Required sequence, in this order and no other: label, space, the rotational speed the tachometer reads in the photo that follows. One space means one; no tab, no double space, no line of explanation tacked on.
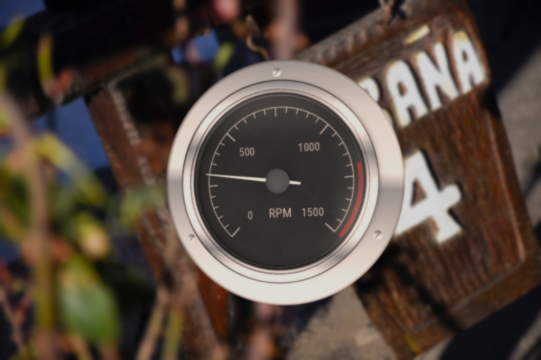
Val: 300 rpm
